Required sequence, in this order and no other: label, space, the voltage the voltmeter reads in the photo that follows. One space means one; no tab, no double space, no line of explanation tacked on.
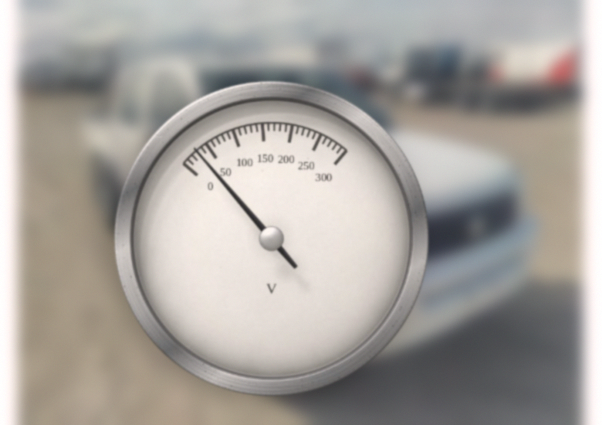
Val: 30 V
